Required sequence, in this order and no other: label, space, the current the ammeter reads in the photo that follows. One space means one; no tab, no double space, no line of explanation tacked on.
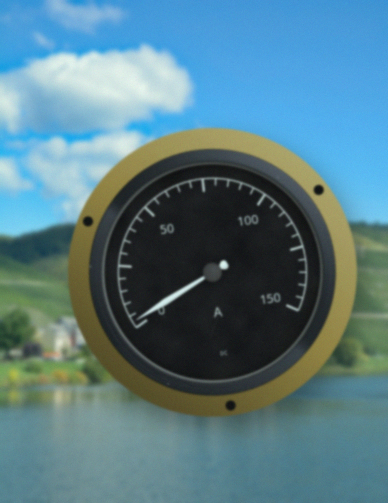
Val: 2.5 A
